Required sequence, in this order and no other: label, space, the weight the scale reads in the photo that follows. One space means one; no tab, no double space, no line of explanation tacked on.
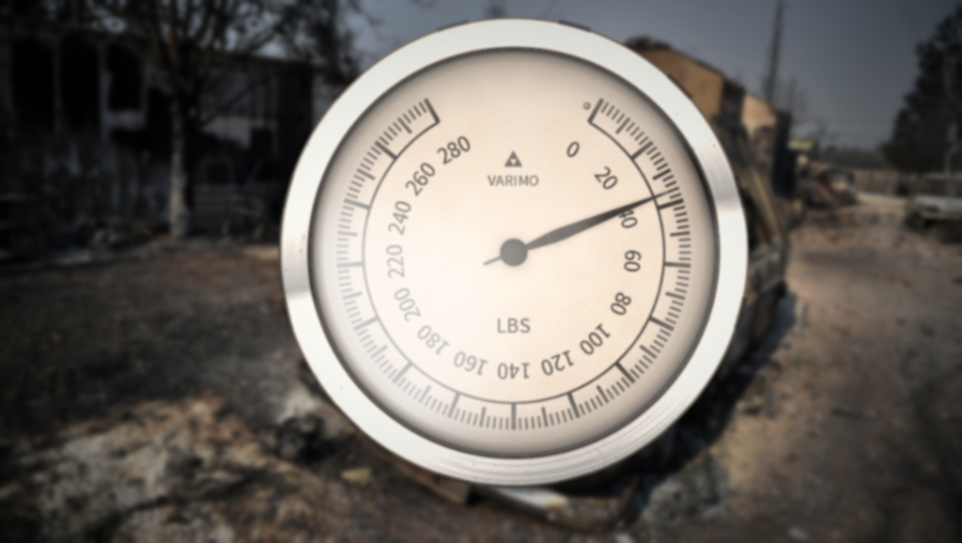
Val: 36 lb
